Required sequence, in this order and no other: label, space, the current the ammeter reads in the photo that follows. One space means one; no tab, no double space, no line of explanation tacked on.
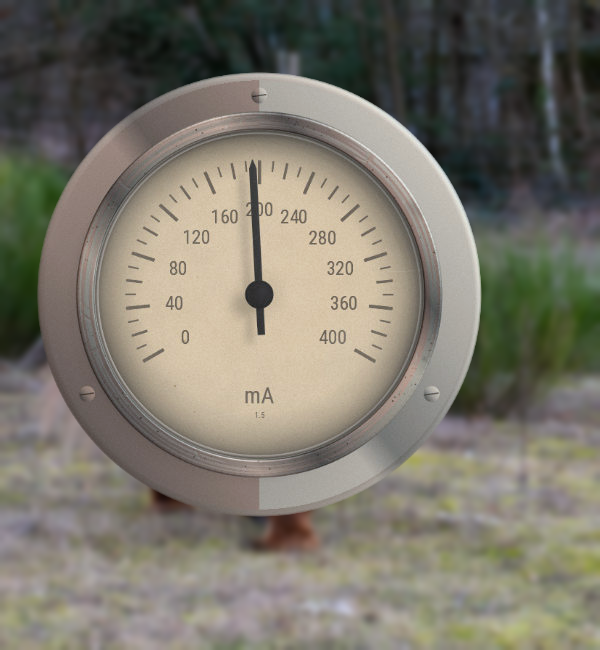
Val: 195 mA
